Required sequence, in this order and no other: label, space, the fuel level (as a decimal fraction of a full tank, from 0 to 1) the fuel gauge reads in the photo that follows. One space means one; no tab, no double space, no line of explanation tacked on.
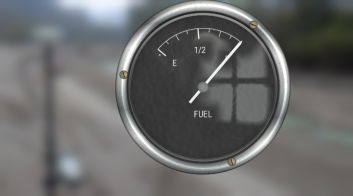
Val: 1
